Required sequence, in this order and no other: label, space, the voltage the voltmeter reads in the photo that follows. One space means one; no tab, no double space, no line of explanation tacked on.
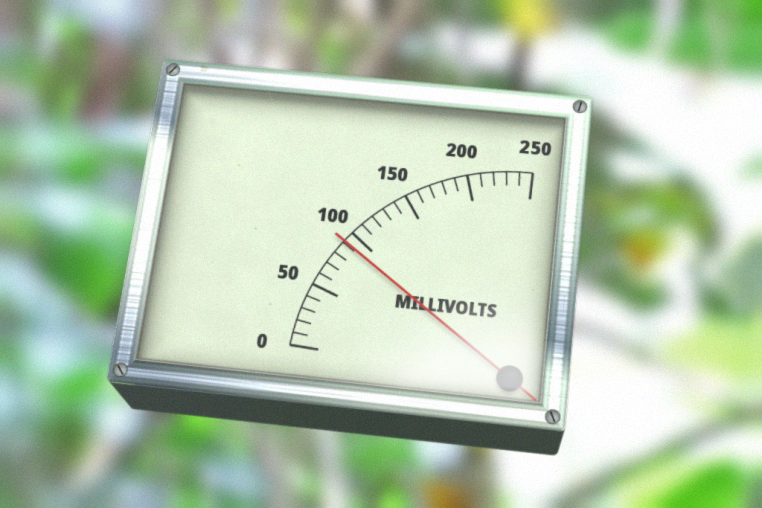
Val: 90 mV
